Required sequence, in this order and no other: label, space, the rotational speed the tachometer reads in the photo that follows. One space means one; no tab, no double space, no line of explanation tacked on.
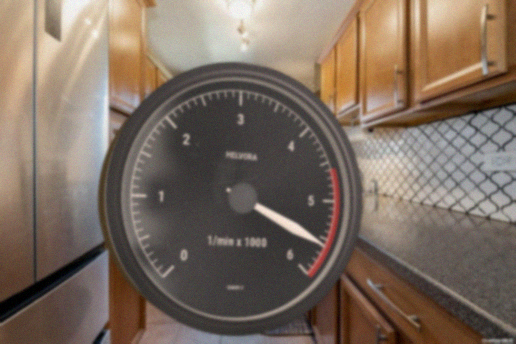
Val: 5600 rpm
